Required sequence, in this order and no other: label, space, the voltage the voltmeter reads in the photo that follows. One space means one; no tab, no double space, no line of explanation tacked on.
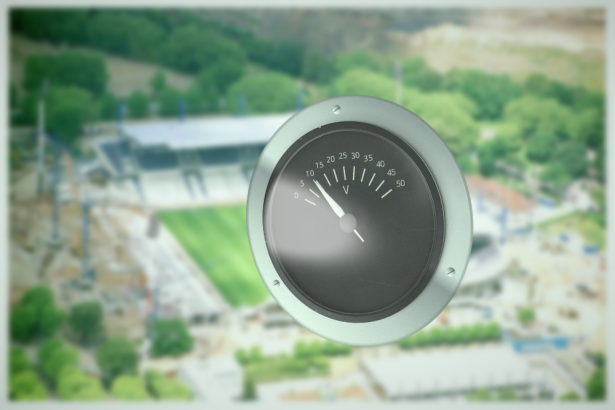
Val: 10 V
